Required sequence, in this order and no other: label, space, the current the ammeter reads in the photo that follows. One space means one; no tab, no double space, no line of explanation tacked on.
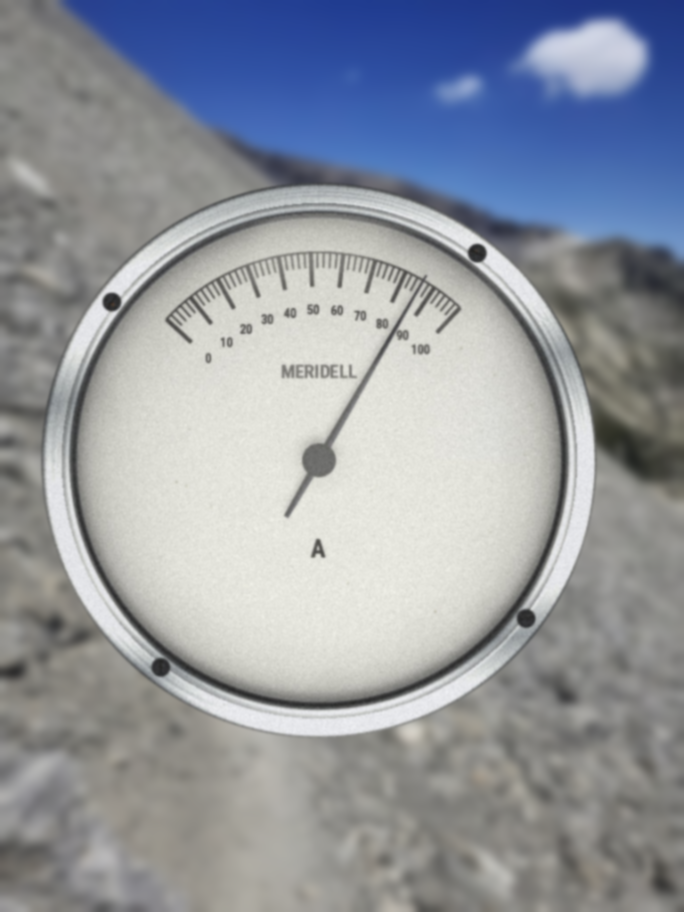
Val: 86 A
